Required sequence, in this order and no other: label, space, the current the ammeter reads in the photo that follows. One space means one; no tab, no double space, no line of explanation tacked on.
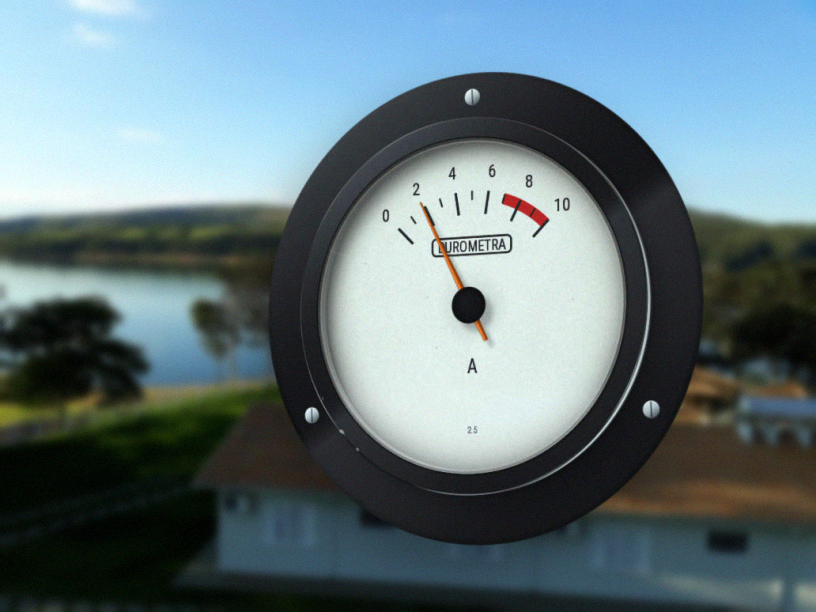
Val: 2 A
